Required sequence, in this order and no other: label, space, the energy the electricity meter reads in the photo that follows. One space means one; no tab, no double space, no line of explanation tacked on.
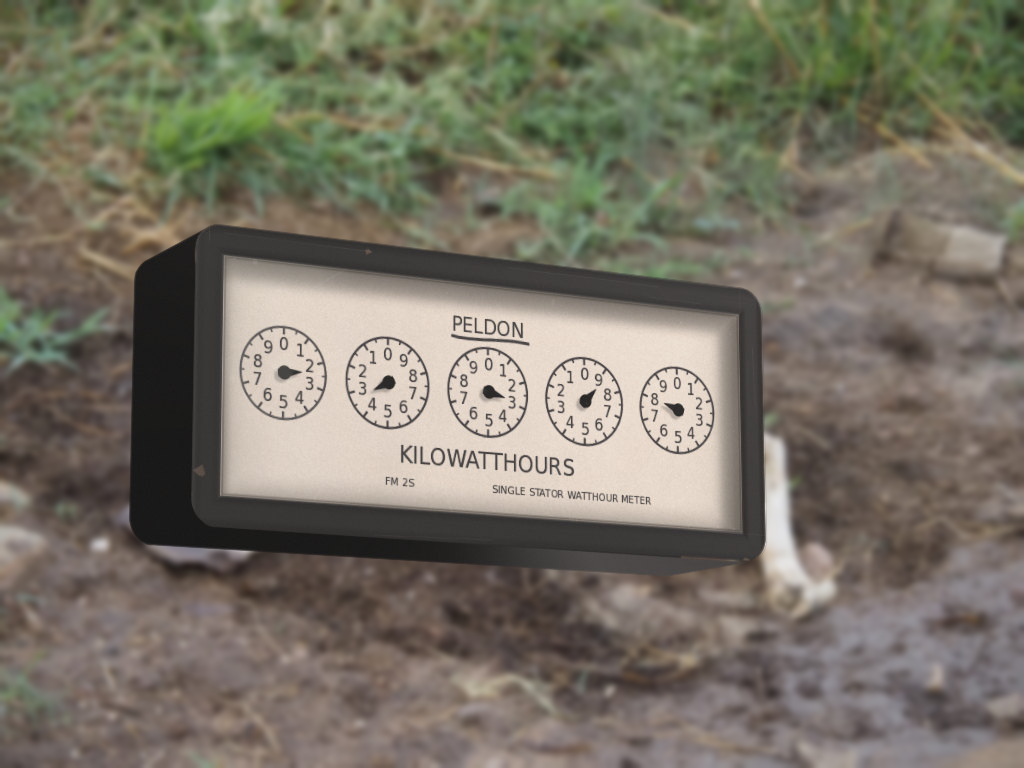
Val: 23288 kWh
